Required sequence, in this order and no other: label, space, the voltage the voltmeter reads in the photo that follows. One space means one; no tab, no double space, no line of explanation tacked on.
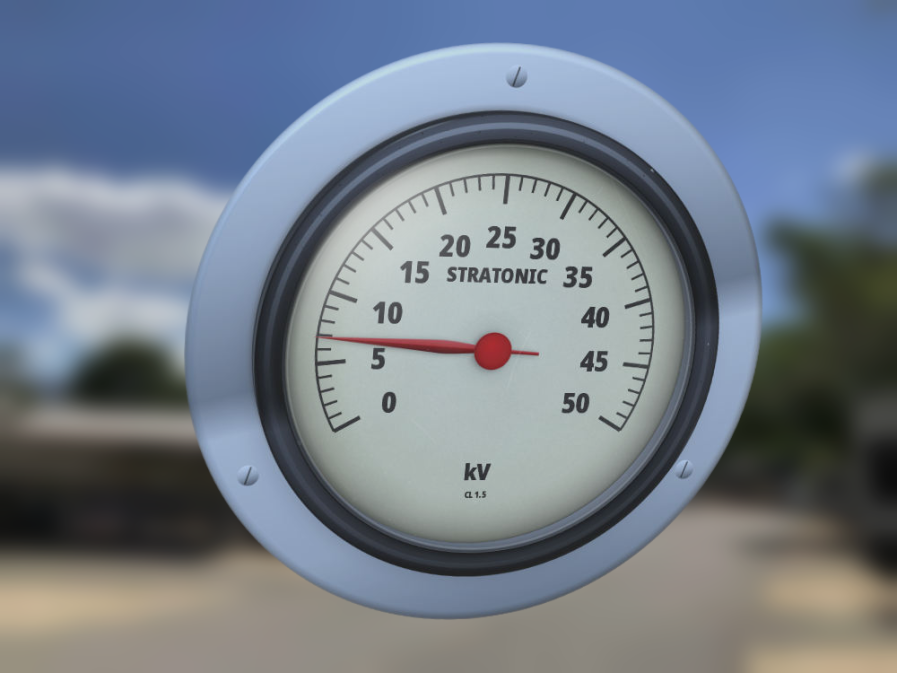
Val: 7 kV
